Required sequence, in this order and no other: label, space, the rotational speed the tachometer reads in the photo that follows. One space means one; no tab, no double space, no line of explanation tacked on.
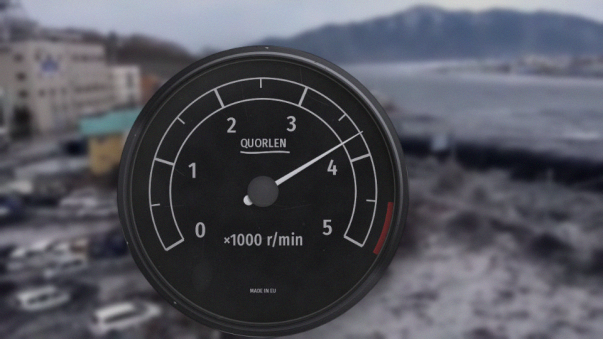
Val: 3750 rpm
